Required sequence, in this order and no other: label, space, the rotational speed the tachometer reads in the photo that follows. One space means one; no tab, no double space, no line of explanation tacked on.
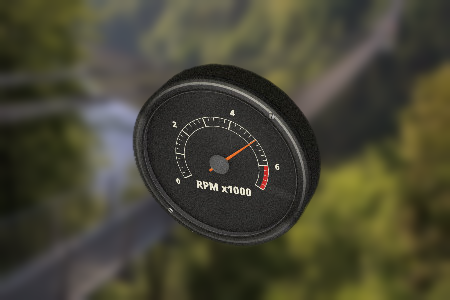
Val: 5000 rpm
